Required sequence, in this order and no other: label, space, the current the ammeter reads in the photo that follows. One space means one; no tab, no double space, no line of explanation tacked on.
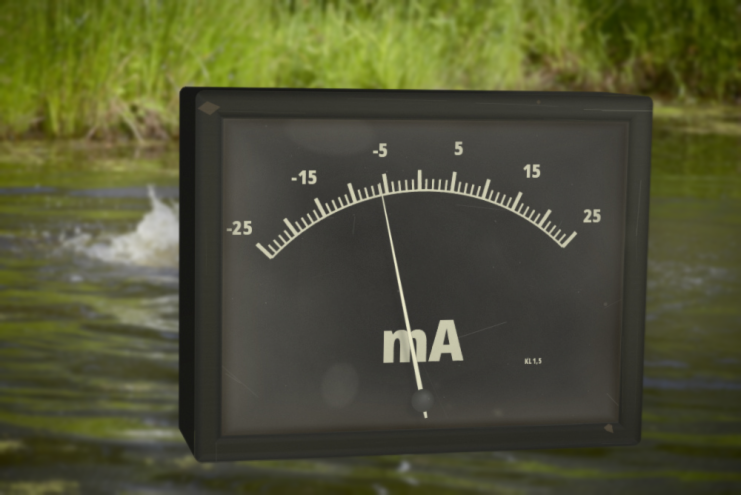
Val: -6 mA
